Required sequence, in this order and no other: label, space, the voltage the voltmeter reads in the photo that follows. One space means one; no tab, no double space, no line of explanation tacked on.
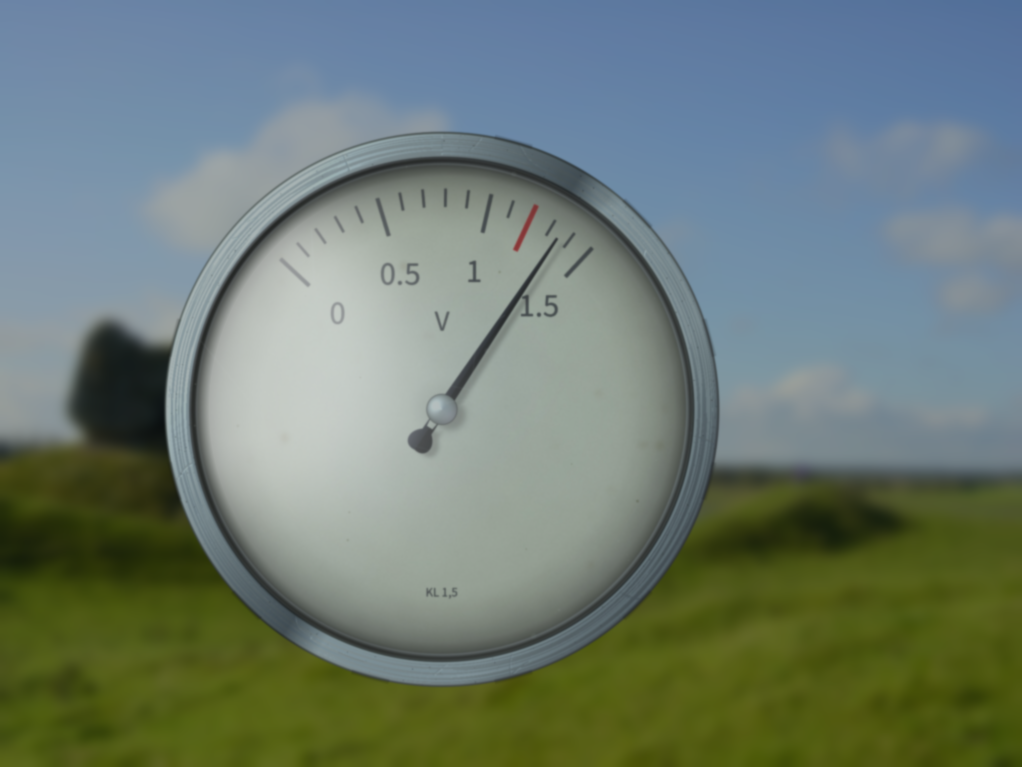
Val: 1.35 V
